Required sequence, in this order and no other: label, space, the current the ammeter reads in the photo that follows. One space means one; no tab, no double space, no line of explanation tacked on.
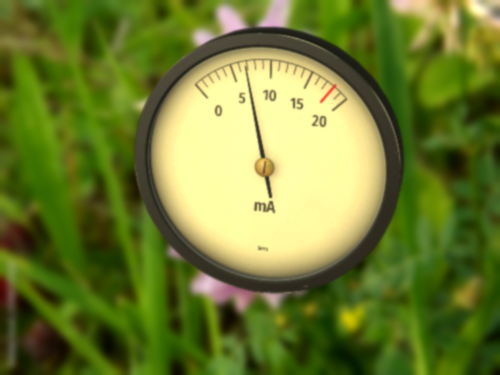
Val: 7 mA
